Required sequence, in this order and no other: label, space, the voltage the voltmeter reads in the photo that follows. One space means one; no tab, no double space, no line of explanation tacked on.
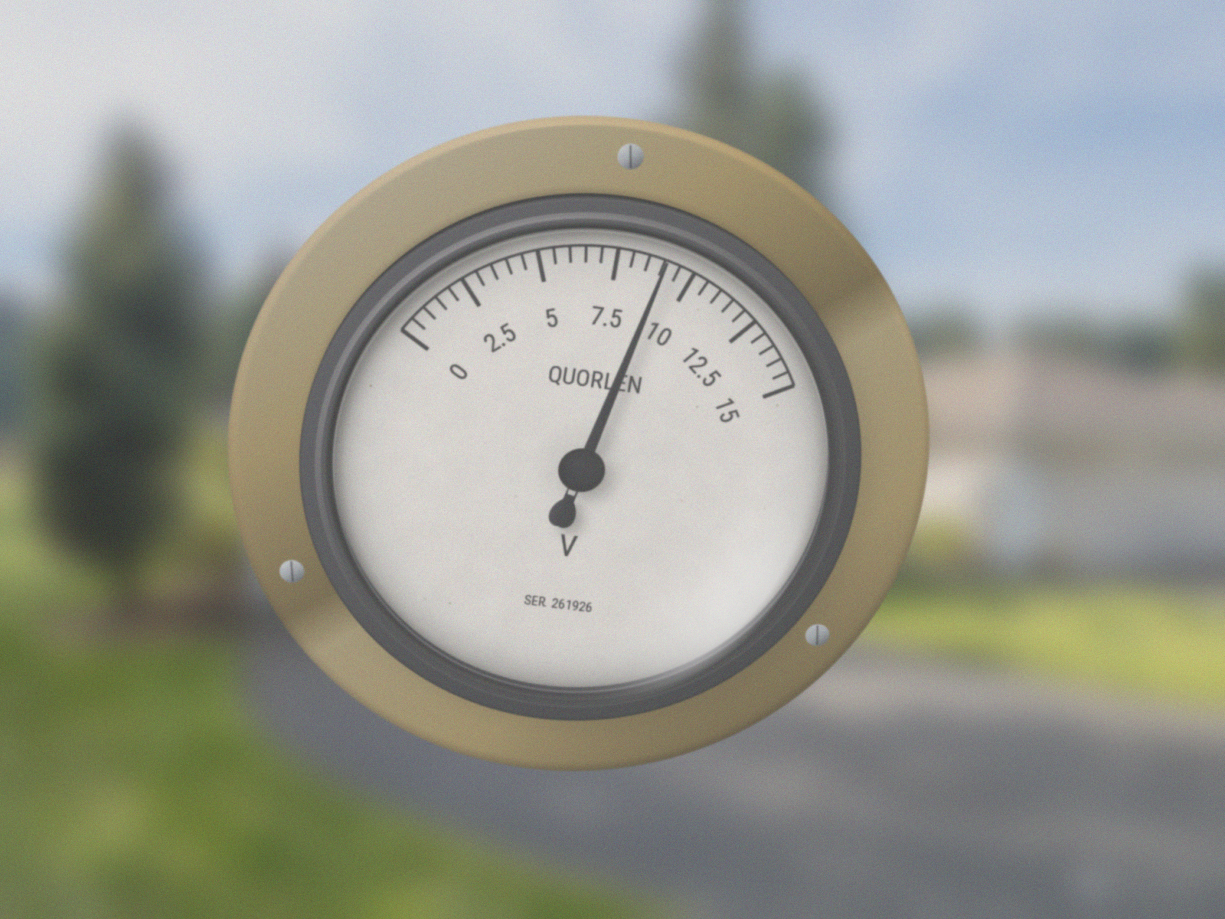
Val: 9 V
